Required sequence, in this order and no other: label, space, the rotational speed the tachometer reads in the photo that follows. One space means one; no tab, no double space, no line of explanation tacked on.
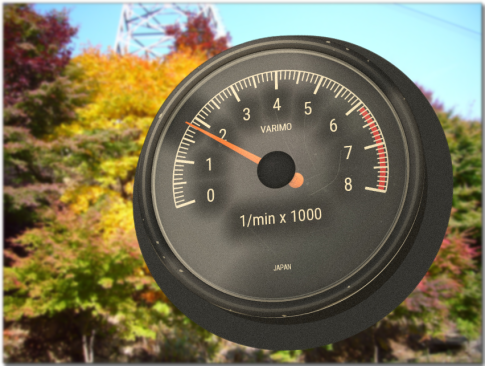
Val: 1800 rpm
